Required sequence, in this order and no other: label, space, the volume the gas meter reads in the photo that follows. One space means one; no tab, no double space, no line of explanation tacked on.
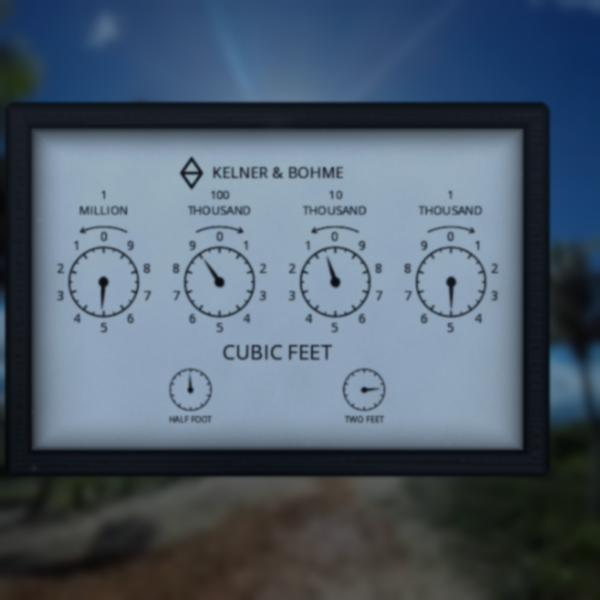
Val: 490500 ft³
